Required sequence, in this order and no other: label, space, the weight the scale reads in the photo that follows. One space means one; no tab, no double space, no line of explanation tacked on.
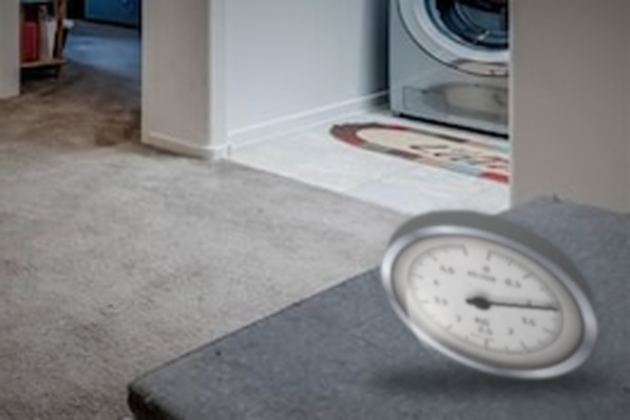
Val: 1 kg
